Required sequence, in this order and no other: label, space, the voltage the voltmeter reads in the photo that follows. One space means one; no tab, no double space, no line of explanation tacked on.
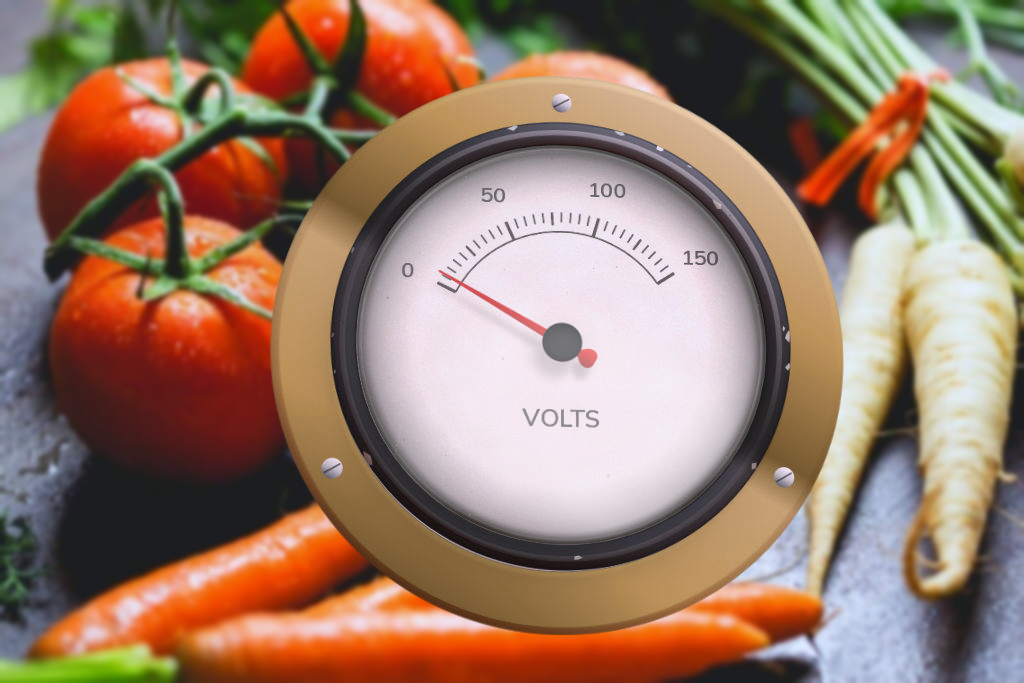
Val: 5 V
